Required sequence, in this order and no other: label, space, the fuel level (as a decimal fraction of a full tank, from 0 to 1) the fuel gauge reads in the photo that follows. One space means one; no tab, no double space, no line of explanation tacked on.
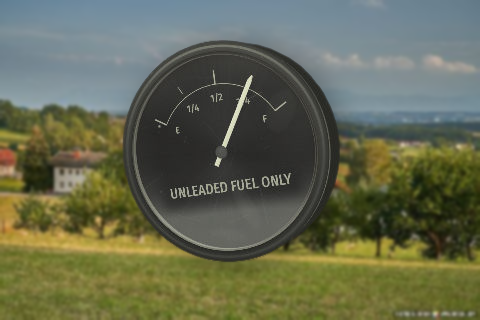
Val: 0.75
